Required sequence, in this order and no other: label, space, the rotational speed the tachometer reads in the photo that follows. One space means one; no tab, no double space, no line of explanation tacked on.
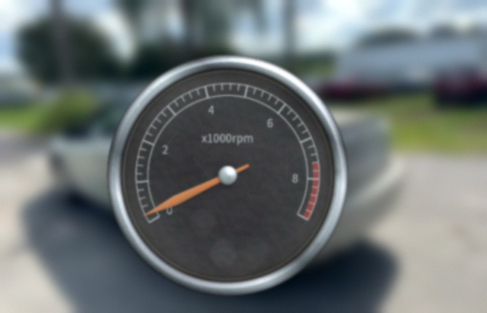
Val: 200 rpm
